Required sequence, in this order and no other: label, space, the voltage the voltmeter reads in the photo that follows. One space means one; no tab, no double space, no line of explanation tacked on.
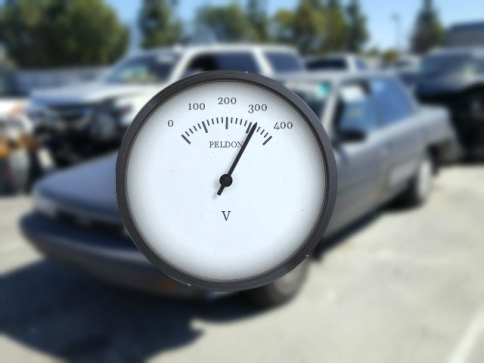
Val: 320 V
